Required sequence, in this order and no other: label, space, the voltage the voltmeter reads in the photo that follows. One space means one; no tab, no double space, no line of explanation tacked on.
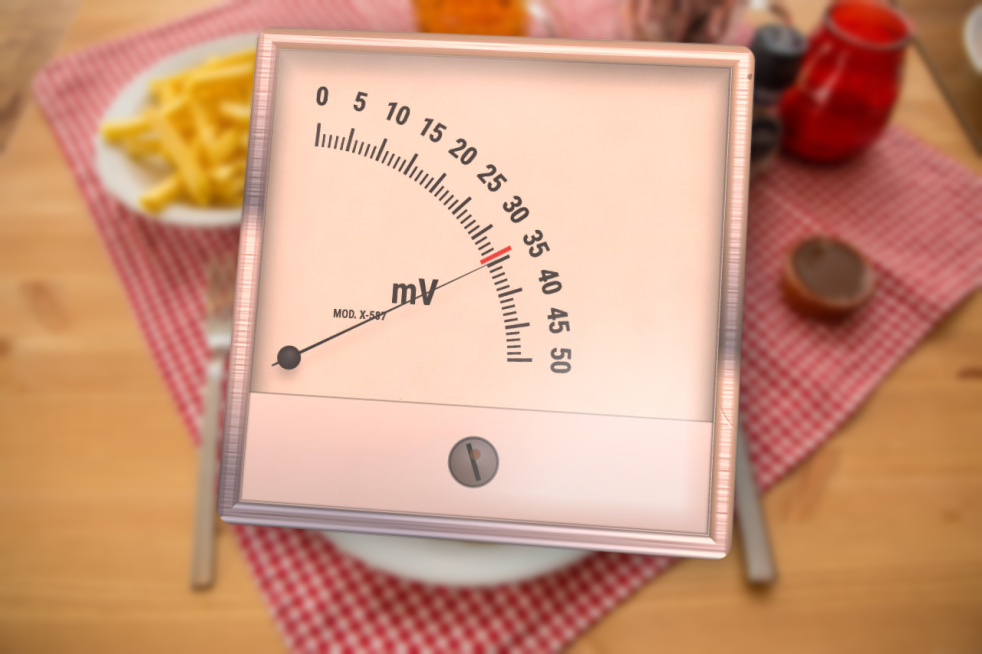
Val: 35 mV
